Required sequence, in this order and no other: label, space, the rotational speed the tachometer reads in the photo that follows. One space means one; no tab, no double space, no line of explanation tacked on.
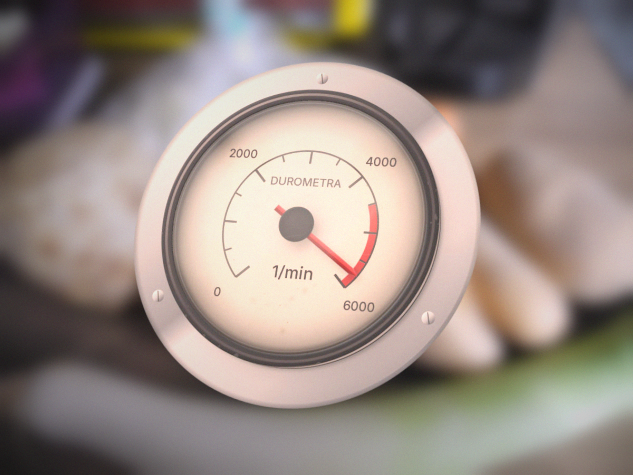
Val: 5750 rpm
